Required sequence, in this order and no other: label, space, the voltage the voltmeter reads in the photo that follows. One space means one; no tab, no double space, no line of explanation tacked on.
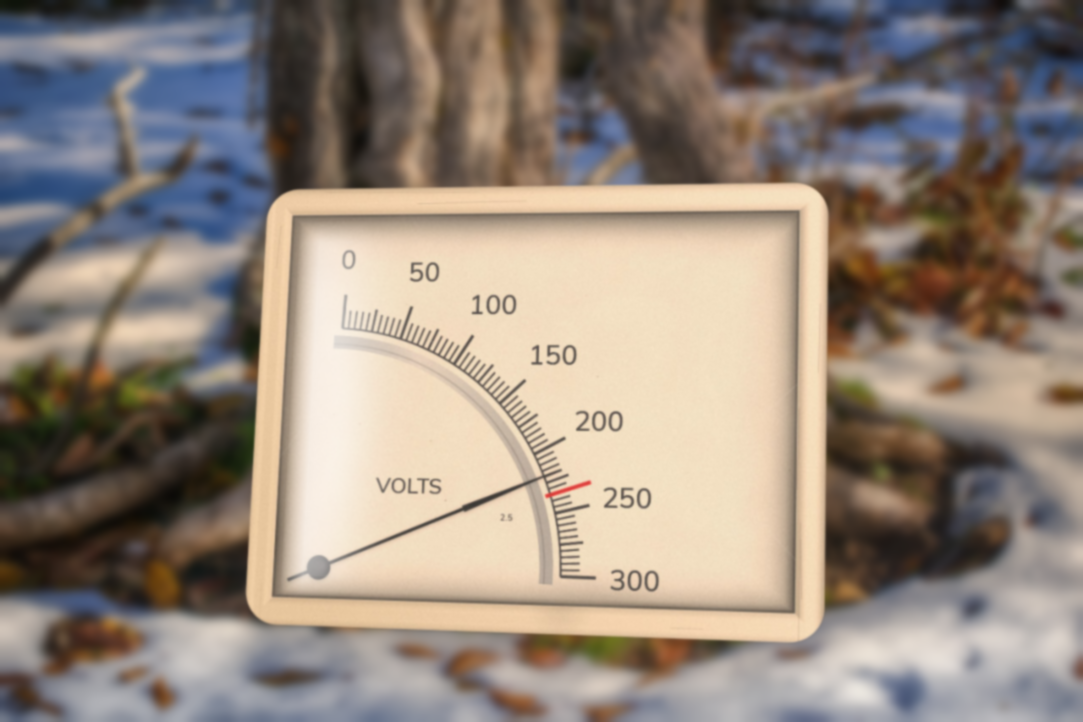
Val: 220 V
